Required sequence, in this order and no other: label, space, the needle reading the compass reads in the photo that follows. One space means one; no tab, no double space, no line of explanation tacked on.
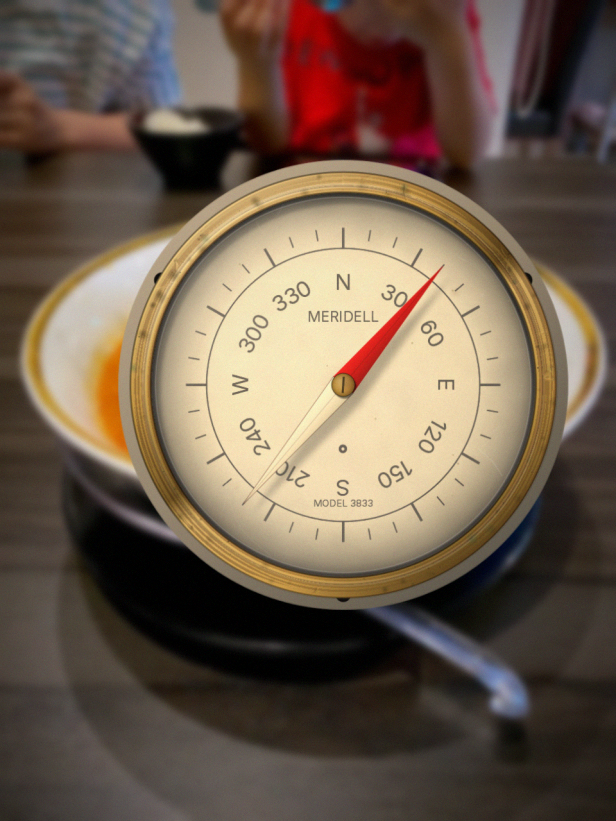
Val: 40 °
